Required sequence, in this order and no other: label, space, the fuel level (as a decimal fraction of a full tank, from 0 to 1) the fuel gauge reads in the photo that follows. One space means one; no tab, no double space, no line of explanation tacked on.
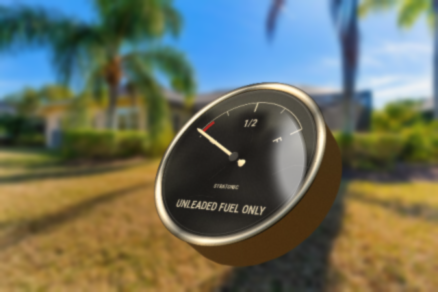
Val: 0
